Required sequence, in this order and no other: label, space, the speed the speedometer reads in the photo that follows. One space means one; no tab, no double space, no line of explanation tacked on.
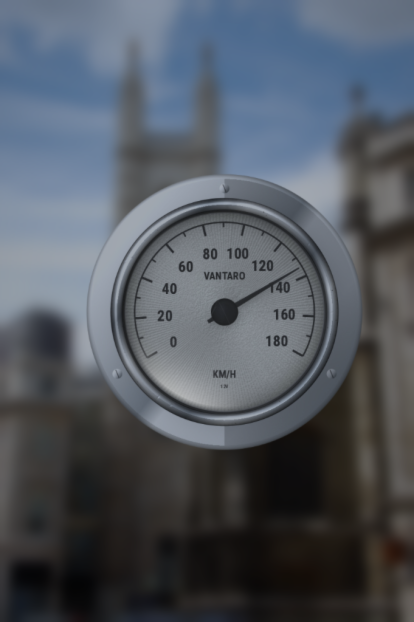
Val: 135 km/h
